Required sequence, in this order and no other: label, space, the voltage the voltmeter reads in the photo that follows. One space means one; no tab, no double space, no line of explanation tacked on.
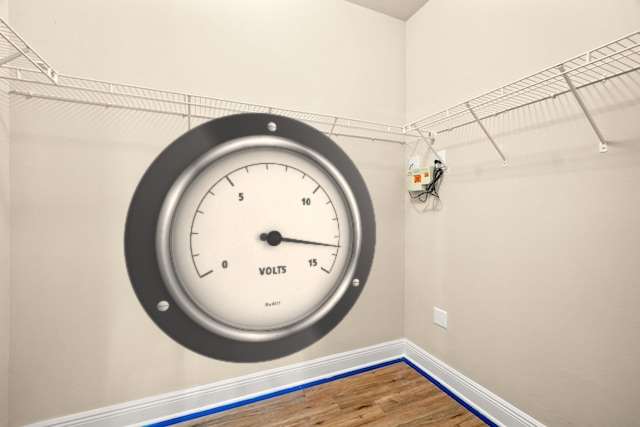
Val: 13.5 V
